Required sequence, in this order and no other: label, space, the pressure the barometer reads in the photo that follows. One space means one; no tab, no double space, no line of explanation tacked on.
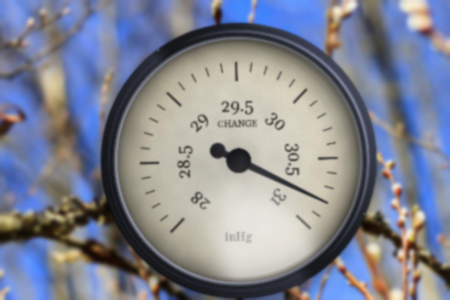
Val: 30.8 inHg
